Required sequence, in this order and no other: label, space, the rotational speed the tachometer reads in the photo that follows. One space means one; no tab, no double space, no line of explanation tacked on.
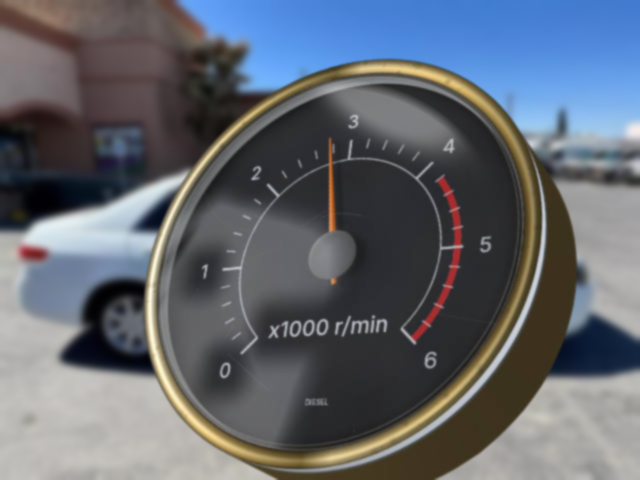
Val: 2800 rpm
